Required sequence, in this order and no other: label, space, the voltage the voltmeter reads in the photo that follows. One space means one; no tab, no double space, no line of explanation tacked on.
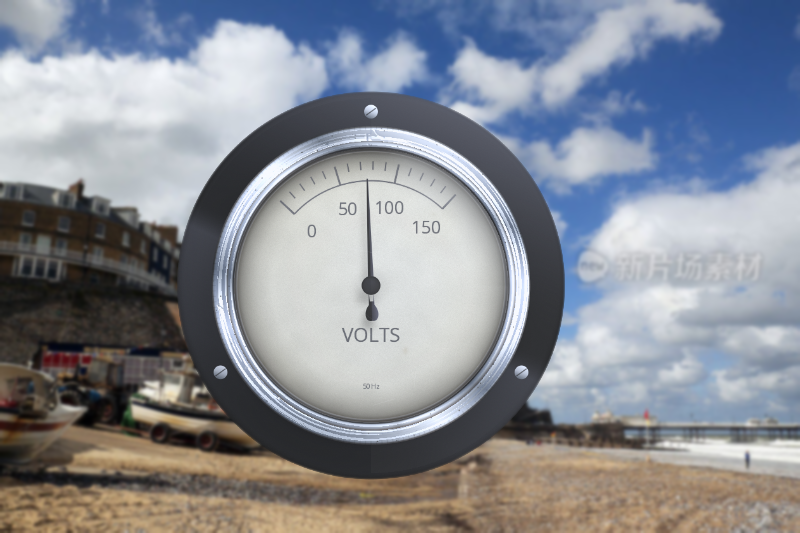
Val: 75 V
